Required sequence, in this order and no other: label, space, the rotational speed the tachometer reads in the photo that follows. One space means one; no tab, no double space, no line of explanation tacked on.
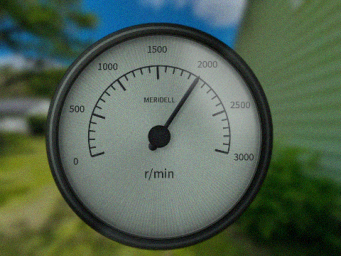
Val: 2000 rpm
